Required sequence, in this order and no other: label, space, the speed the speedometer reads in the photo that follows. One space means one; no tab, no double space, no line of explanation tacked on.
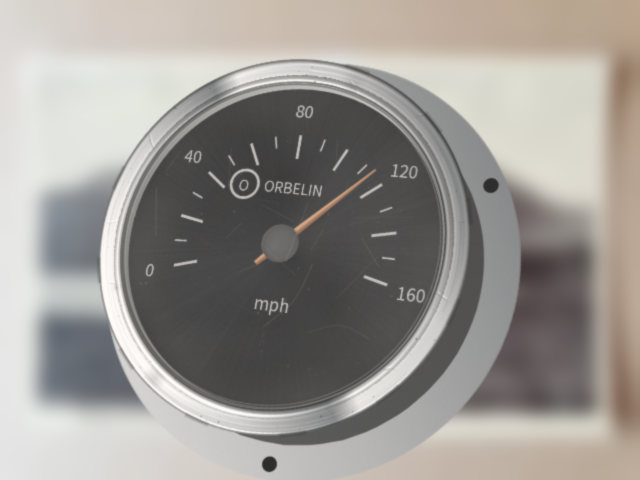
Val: 115 mph
